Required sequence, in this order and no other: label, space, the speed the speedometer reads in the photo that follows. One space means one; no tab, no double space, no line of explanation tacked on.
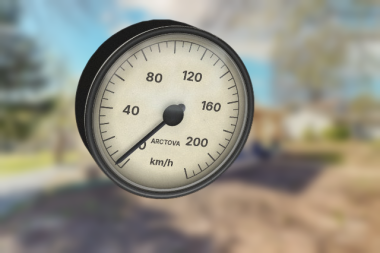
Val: 5 km/h
